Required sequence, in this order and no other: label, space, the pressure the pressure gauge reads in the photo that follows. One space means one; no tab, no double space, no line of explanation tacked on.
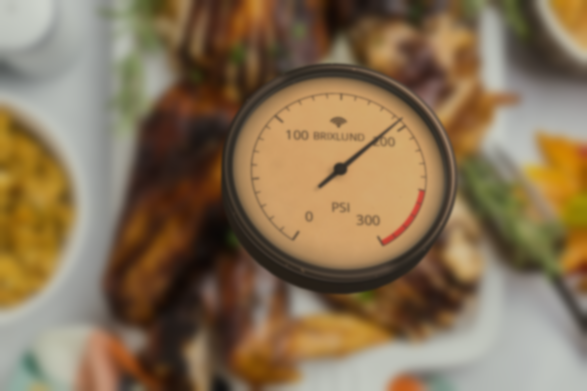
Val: 195 psi
